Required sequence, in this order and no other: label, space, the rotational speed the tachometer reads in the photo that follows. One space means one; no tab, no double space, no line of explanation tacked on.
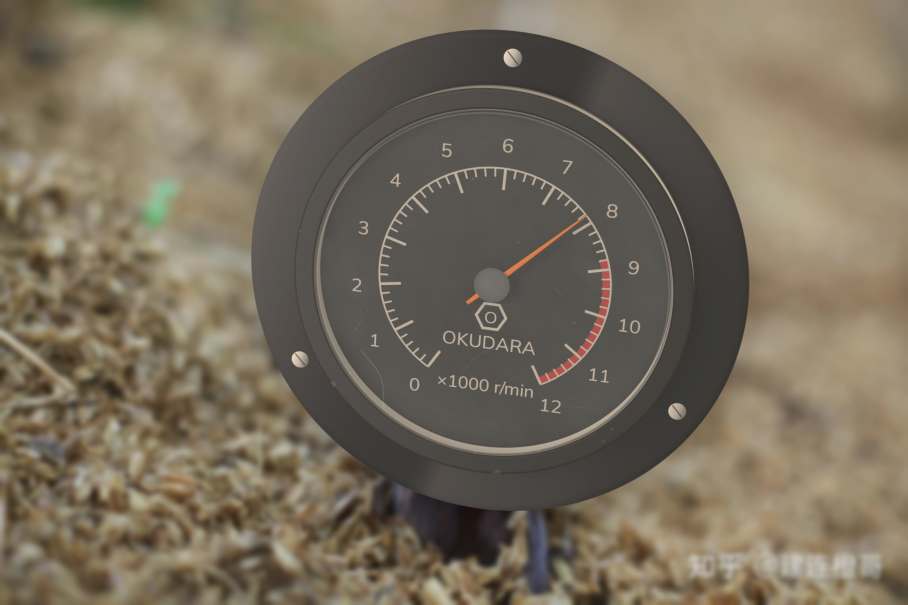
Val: 7800 rpm
